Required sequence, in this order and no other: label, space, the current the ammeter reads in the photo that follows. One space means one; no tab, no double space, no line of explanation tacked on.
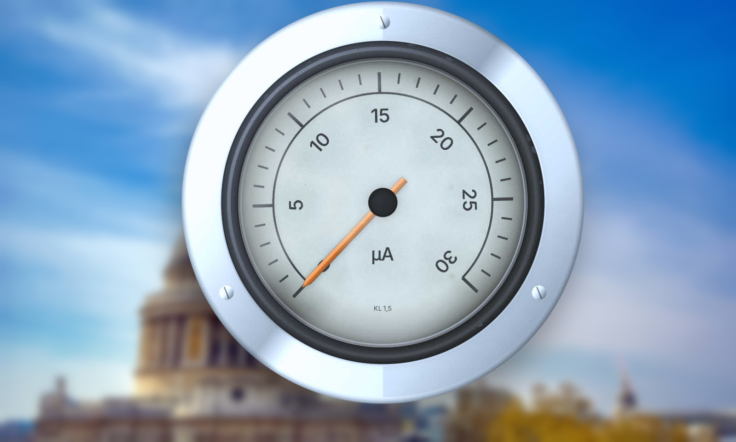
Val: 0 µA
